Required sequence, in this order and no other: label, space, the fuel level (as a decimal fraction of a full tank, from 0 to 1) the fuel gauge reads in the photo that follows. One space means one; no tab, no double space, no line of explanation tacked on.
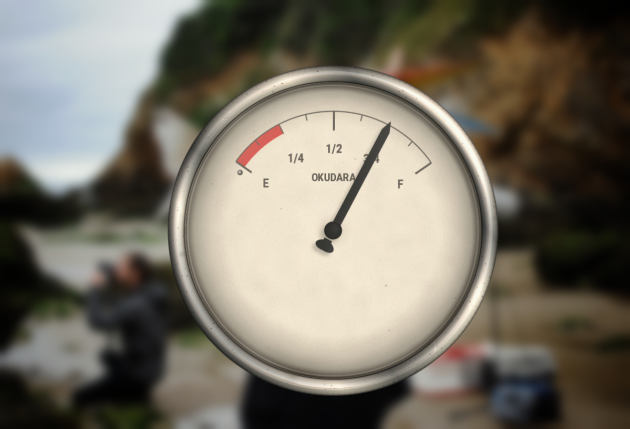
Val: 0.75
